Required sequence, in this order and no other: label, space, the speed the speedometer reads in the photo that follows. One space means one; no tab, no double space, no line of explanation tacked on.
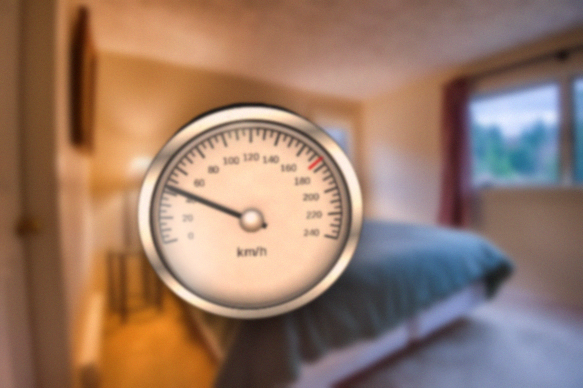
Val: 45 km/h
